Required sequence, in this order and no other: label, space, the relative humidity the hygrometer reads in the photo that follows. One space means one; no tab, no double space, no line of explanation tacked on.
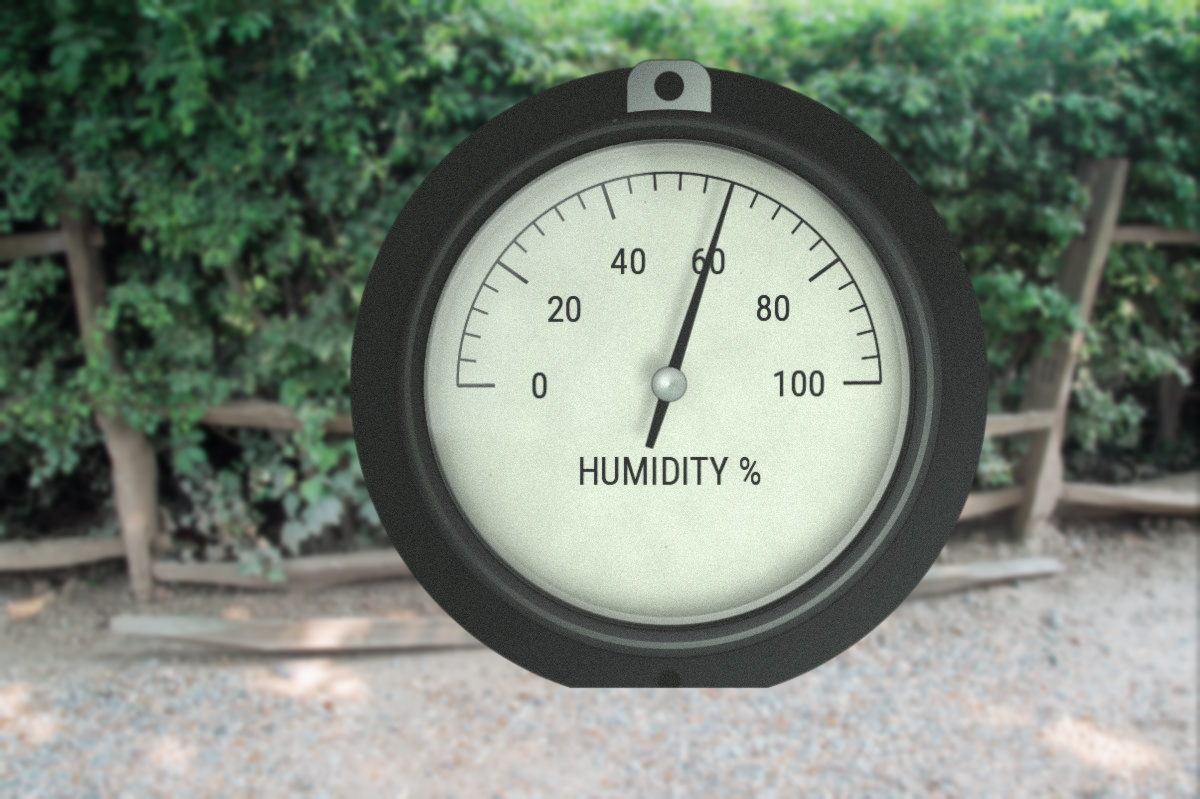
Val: 60 %
